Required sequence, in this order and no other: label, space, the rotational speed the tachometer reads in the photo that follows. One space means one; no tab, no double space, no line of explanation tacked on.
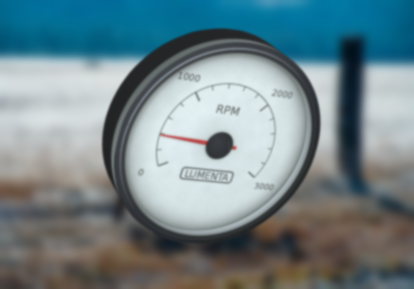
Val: 400 rpm
